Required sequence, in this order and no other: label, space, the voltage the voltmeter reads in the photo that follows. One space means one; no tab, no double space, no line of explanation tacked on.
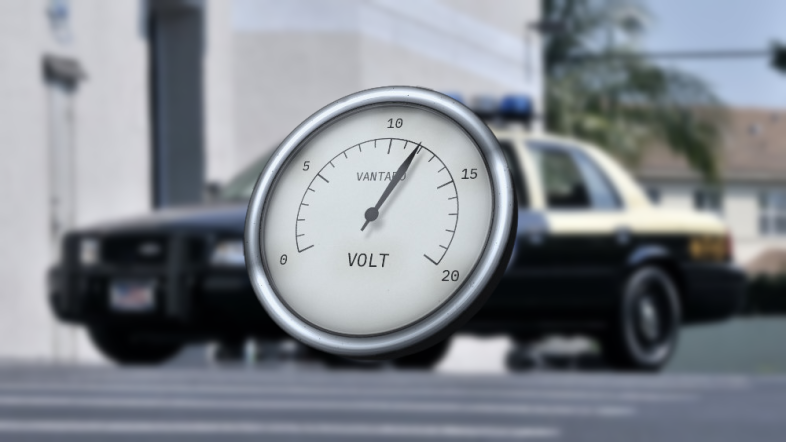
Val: 12 V
